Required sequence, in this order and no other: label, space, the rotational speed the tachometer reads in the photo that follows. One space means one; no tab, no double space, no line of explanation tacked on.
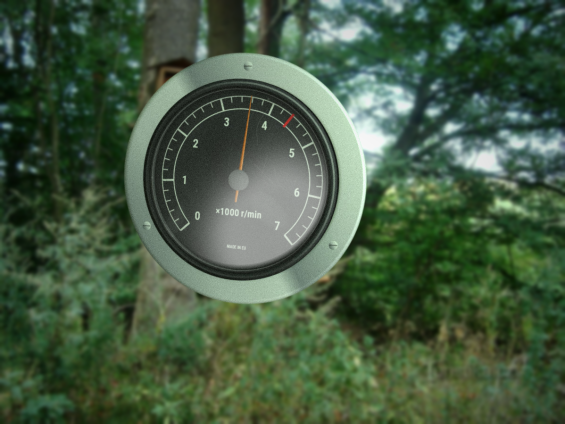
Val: 3600 rpm
